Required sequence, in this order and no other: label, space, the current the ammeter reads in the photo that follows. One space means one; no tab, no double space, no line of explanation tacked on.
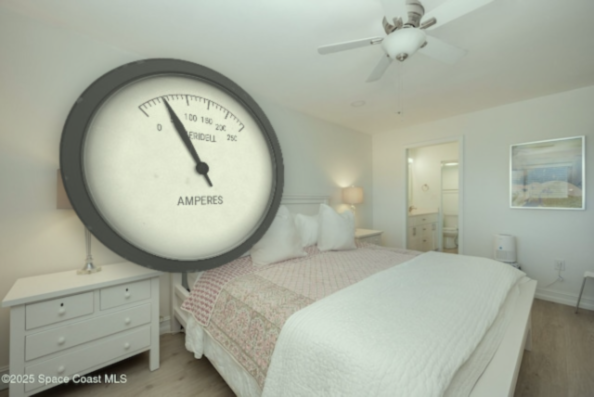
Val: 50 A
